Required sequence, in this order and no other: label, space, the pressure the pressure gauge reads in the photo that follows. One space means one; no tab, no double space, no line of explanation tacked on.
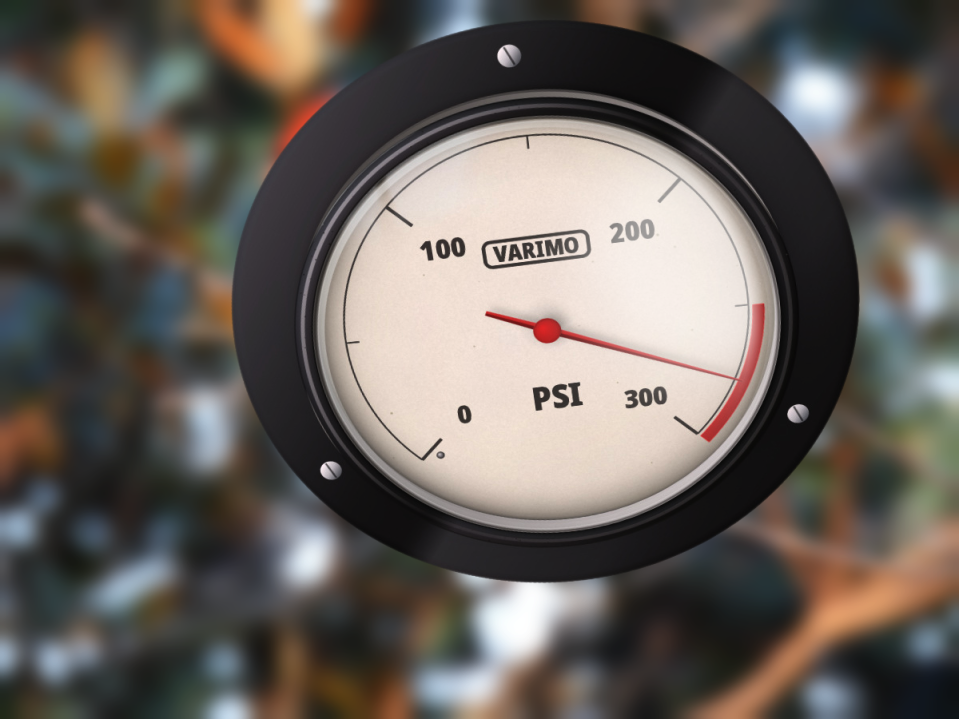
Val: 275 psi
